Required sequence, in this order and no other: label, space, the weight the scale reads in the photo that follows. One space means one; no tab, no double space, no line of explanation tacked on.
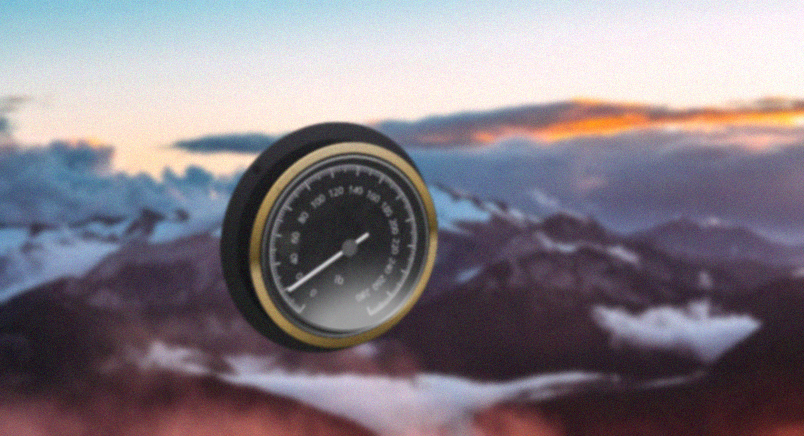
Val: 20 lb
